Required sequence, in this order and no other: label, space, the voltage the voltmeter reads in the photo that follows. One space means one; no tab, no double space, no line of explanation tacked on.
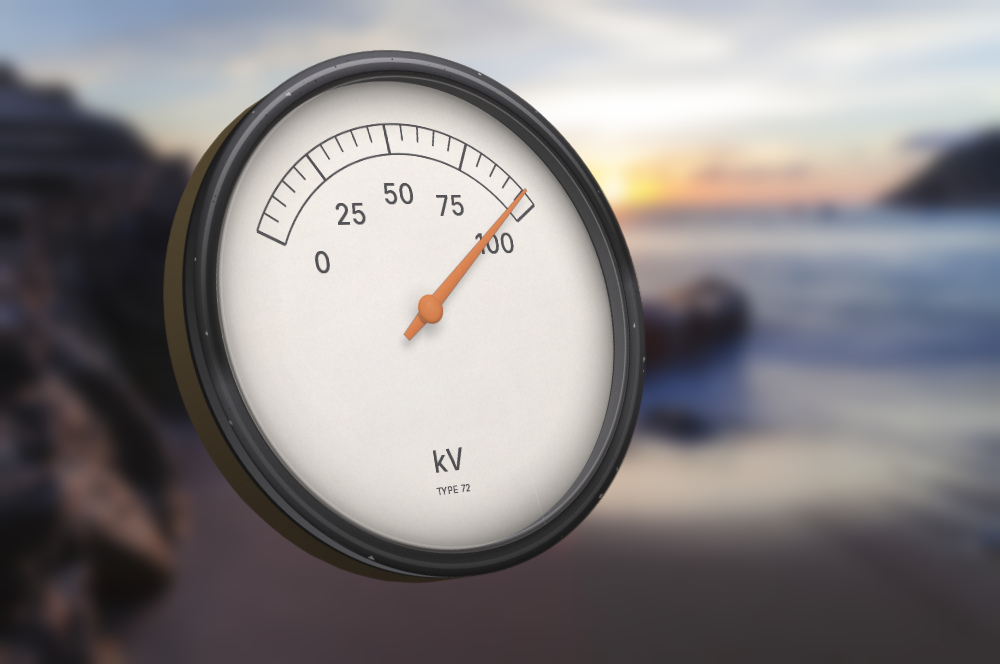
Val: 95 kV
